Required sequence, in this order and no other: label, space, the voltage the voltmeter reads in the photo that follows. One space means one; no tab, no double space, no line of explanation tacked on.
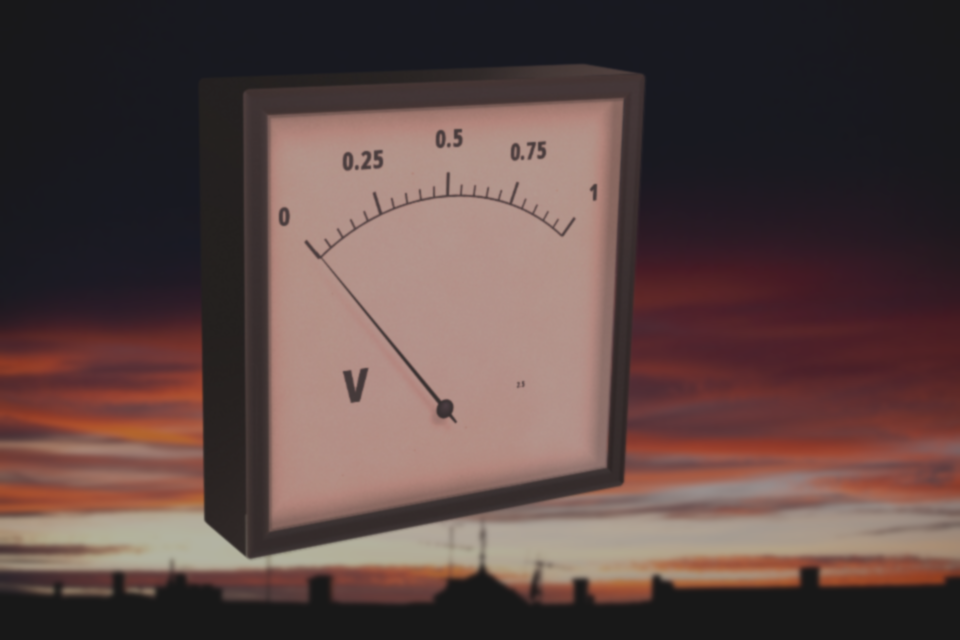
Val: 0 V
